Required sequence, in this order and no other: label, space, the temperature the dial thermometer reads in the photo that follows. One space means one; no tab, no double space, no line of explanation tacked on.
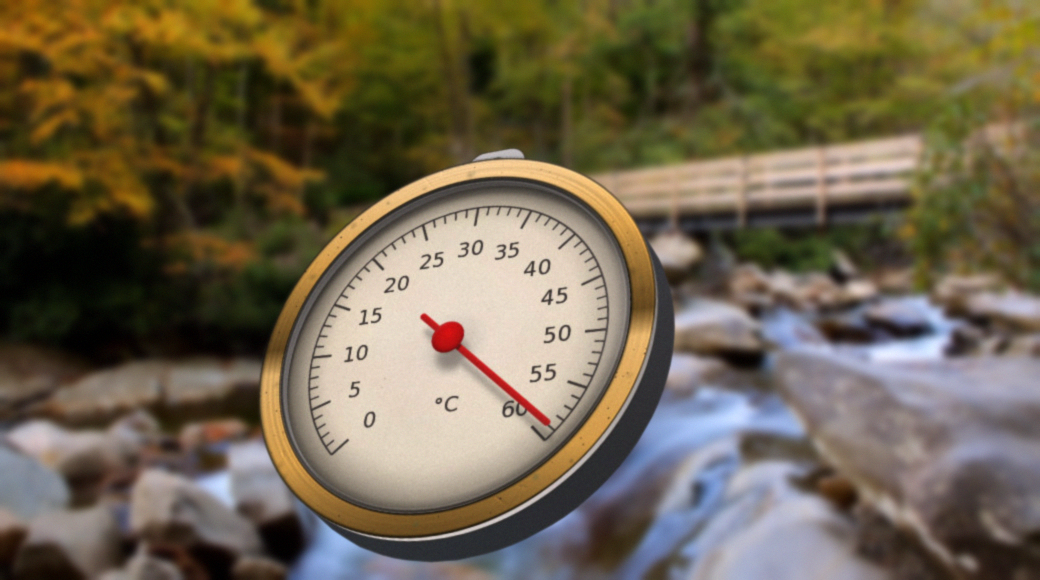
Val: 59 °C
